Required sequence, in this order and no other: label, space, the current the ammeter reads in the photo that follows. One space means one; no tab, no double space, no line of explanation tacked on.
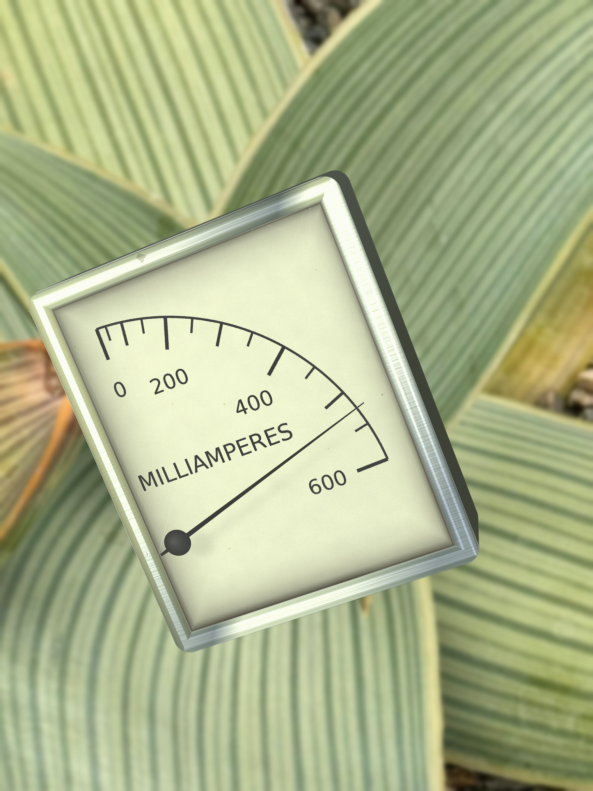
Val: 525 mA
